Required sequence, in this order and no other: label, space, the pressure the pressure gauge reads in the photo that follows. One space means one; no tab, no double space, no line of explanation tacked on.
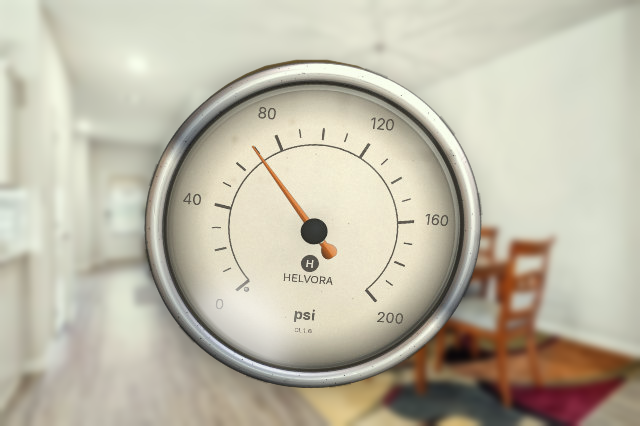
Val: 70 psi
